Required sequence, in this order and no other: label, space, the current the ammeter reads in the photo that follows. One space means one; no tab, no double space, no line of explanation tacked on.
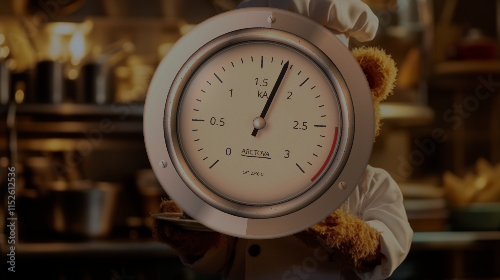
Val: 1.75 kA
